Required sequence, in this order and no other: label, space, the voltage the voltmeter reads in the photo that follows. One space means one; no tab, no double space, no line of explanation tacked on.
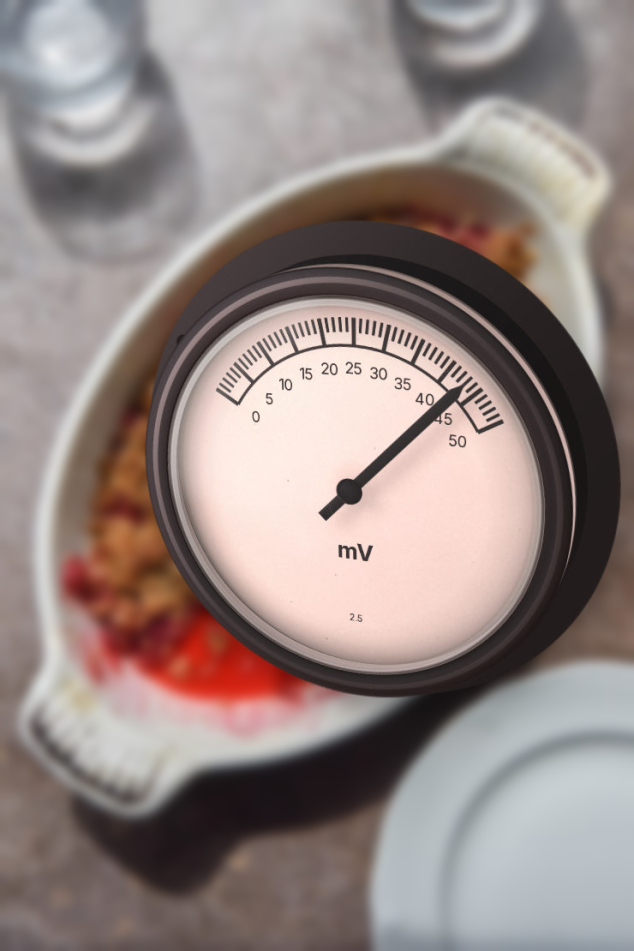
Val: 43 mV
